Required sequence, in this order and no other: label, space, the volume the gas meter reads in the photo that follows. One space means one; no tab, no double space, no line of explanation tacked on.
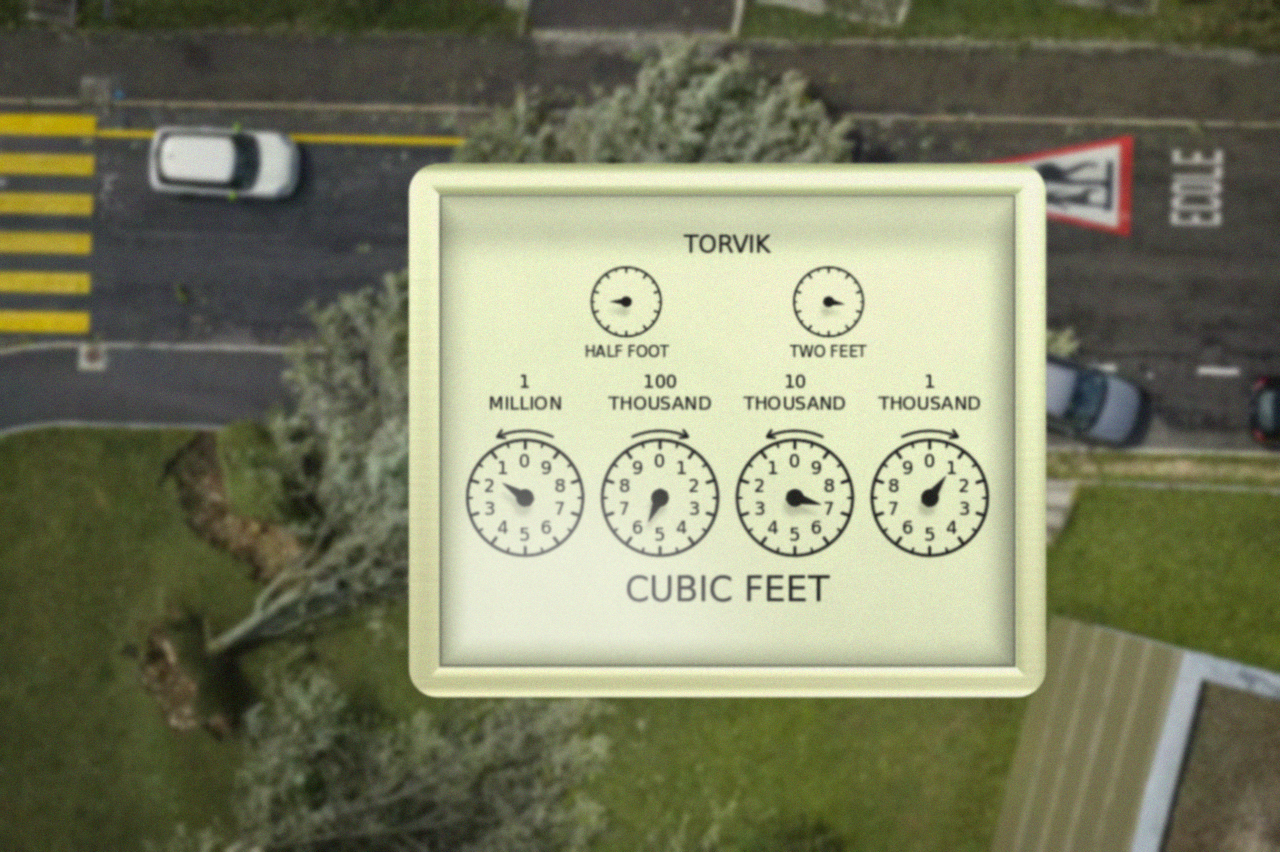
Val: 157100 ft³
